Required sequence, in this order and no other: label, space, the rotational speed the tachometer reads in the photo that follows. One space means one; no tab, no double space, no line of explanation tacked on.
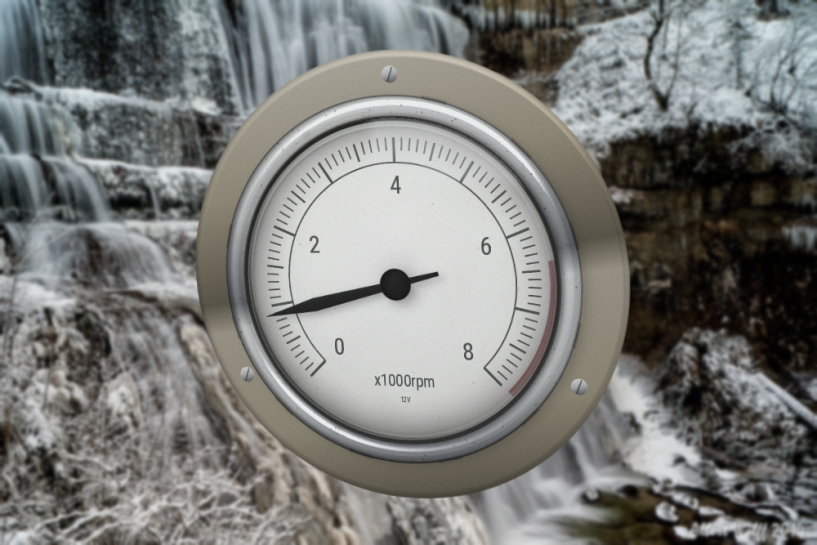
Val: 900 rpm
